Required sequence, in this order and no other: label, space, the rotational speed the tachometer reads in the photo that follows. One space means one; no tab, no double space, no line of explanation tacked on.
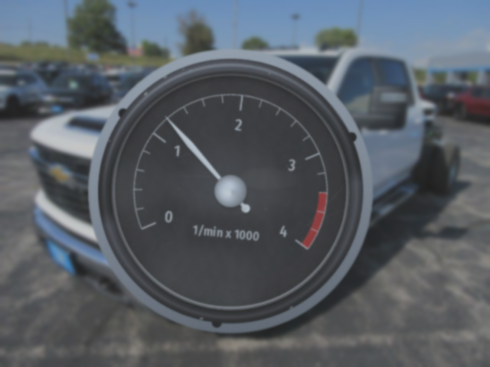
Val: 1200 rpm
